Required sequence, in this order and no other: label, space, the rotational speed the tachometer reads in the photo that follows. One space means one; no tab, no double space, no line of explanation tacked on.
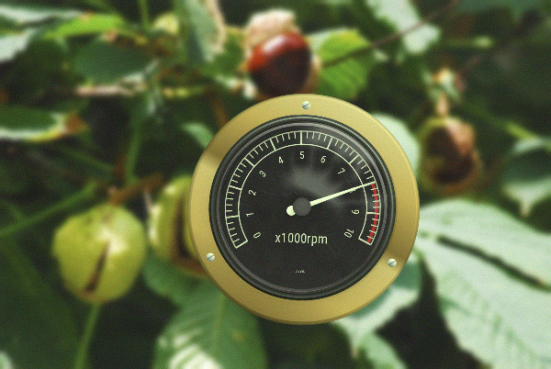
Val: 8000 rpm
